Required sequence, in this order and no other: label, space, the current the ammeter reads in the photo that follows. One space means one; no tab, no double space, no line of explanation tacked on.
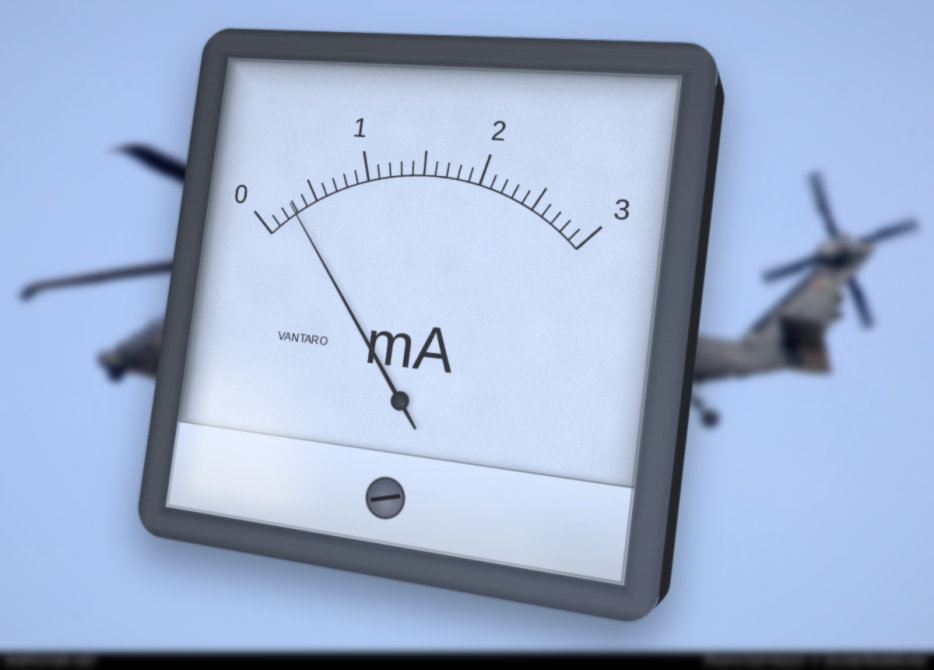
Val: 0.3 mA
